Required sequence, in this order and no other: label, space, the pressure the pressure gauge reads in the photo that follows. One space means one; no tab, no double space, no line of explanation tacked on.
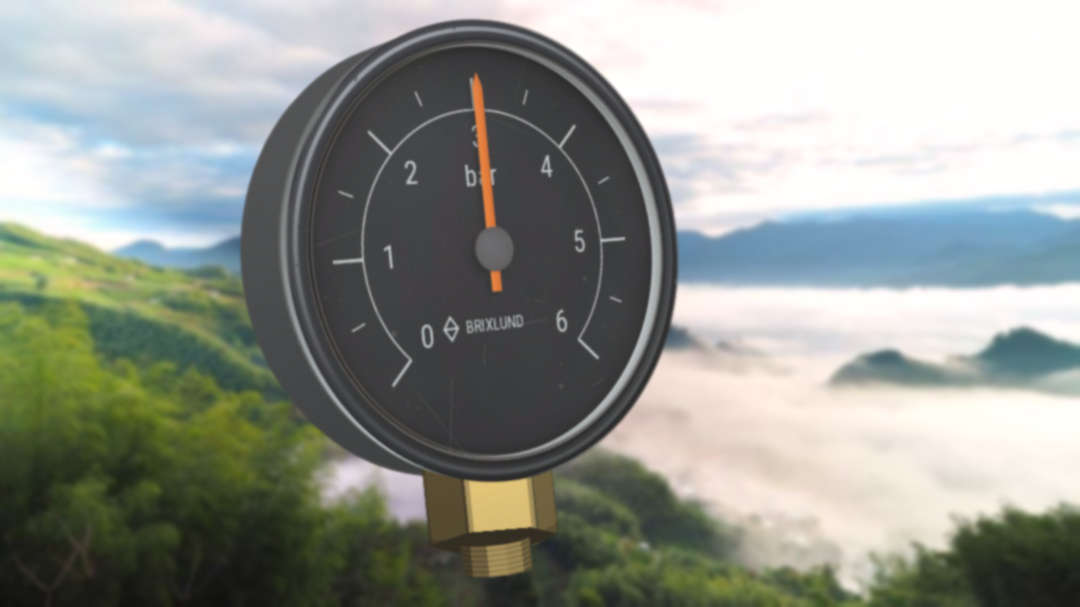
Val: 3 bar
